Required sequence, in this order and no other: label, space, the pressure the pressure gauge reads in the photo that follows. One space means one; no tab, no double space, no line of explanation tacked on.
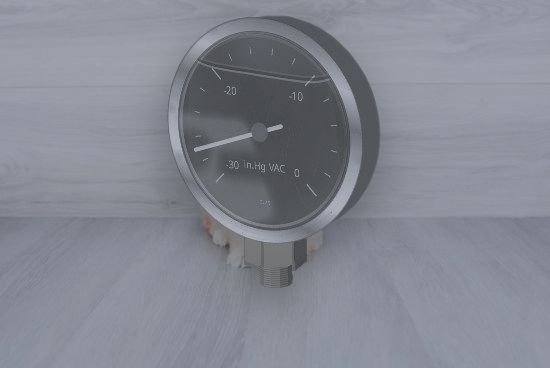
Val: -27 inHg
